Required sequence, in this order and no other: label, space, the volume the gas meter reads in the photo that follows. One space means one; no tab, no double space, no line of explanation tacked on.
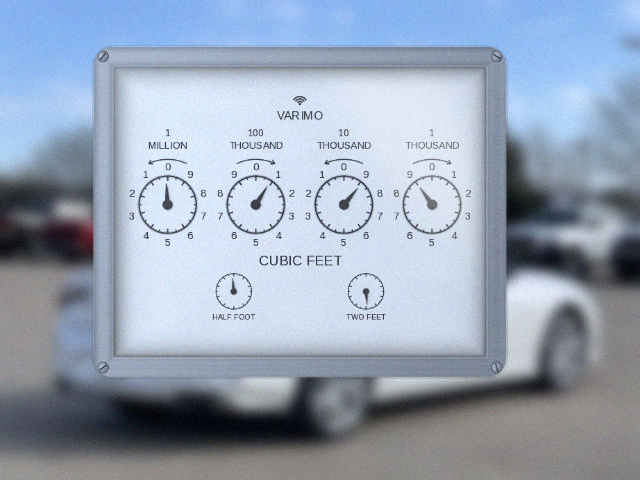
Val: 8900 ft³
